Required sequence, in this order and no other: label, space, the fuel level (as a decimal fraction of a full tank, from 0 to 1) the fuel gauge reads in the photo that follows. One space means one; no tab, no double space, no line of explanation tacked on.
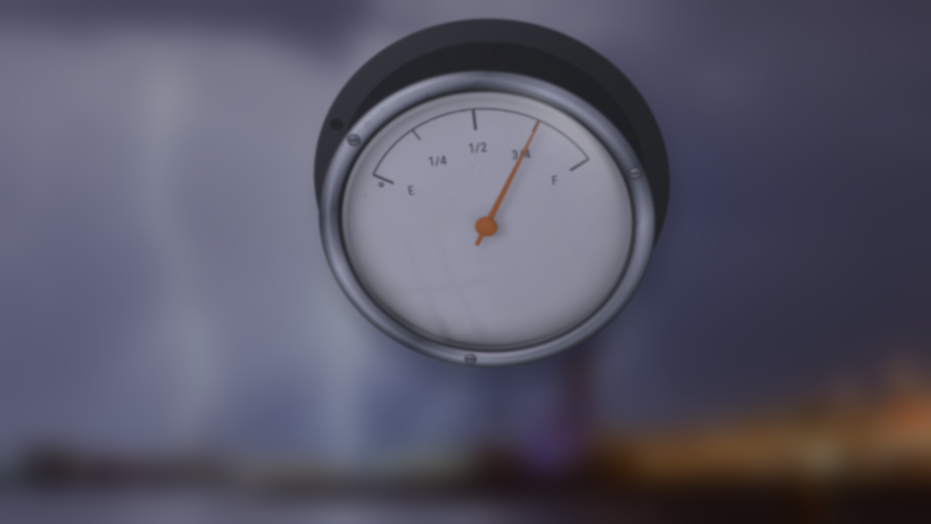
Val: 0.75
